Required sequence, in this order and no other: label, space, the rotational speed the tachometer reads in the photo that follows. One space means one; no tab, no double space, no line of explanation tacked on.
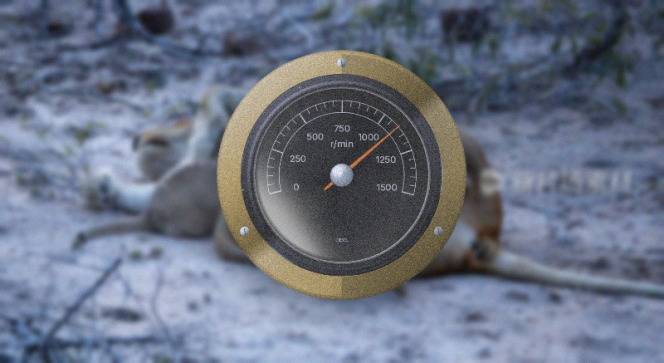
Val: 1100 rpm
